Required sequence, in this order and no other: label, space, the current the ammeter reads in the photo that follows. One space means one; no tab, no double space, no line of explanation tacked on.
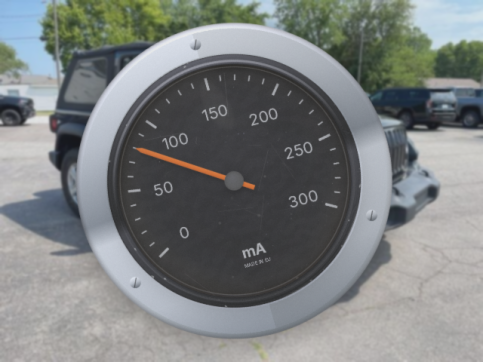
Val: 80 mA
